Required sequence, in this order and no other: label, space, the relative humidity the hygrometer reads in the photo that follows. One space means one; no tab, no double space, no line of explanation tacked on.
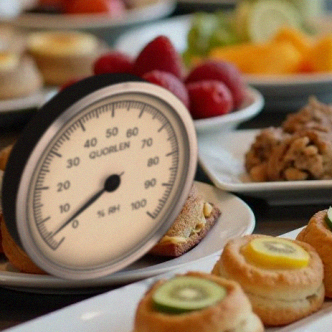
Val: 5 %
